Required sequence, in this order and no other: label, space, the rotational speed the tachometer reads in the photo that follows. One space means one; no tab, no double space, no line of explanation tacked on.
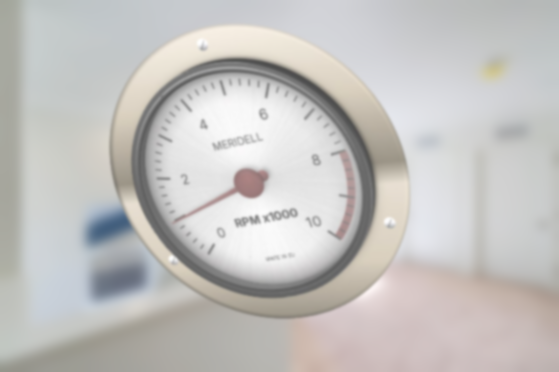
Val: 1000 rpm
